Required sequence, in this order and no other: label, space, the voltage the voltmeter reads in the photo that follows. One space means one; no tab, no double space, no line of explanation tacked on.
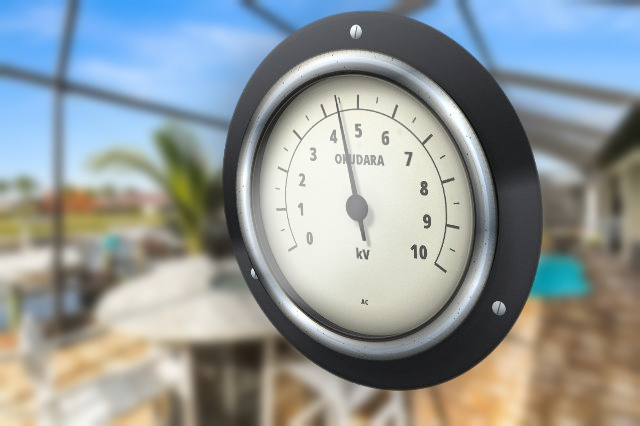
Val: 4.5 kV
